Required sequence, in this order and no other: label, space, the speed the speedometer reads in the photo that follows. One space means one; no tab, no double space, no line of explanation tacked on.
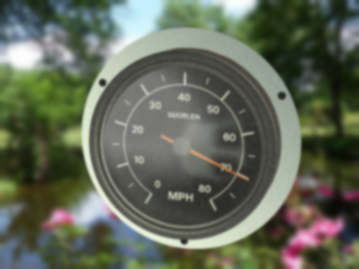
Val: 70 mph
